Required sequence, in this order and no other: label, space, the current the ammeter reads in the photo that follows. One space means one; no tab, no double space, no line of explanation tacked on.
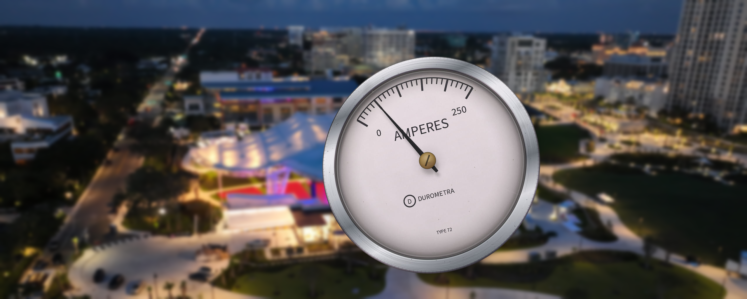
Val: 50 A
